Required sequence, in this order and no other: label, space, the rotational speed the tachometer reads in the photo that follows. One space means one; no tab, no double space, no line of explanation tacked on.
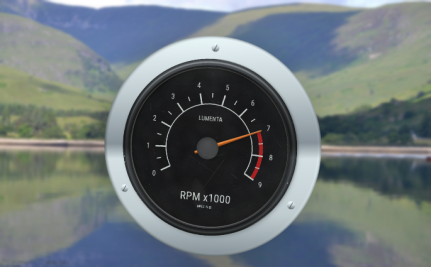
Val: 7000 rpm
